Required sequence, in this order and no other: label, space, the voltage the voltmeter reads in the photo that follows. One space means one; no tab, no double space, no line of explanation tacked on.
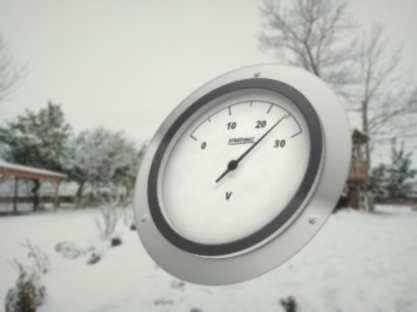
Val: 25 V
